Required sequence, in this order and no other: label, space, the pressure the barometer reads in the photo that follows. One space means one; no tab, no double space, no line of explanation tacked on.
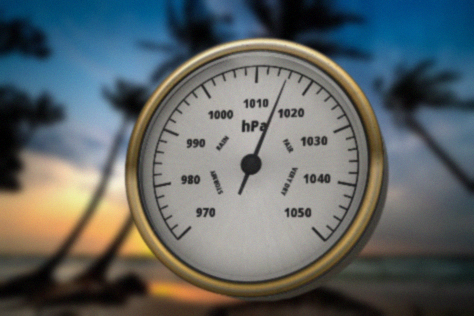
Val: 1016 hPa
